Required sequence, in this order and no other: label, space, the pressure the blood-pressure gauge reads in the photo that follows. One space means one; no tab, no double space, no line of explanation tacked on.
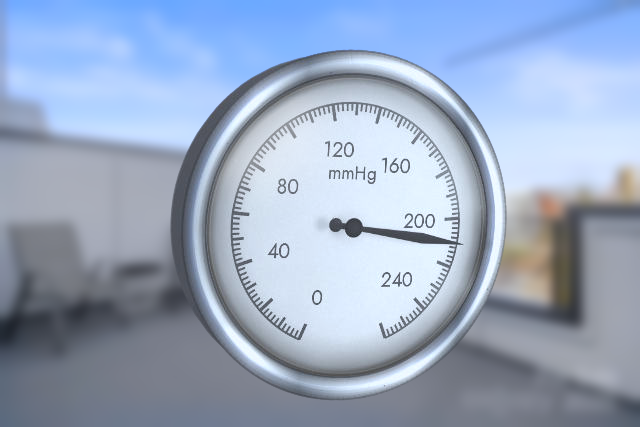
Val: 210 mmHg
